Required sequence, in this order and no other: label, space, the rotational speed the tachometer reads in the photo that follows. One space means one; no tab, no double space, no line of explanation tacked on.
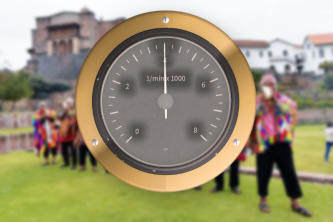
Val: 4000 rpm
